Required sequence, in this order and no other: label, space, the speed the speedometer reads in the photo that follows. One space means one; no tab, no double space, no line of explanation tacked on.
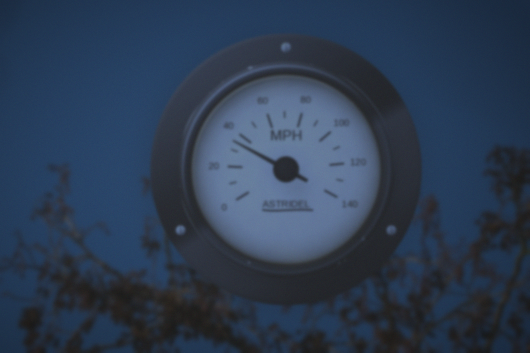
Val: 35 mph
